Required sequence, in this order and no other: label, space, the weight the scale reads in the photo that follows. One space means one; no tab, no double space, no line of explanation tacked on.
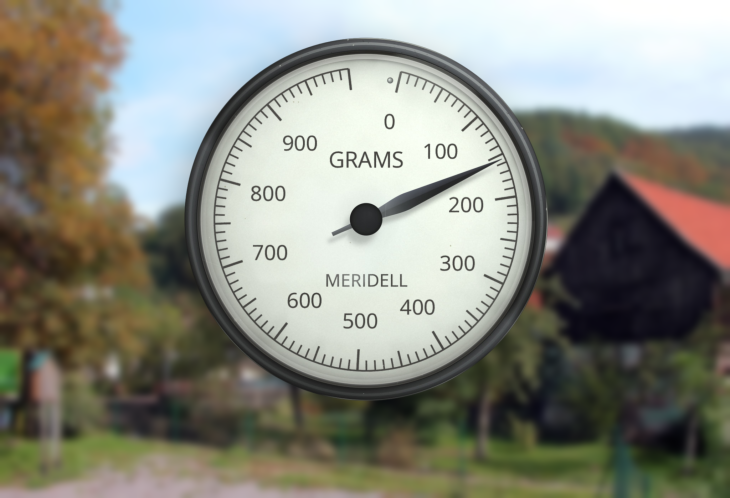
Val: 155 g
